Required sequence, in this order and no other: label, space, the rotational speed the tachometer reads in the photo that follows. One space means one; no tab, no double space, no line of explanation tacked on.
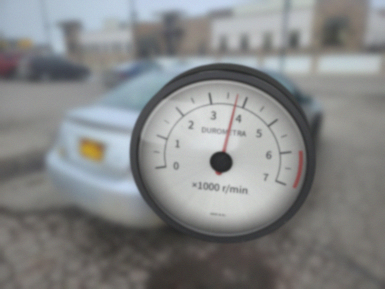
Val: 3750 rpm
